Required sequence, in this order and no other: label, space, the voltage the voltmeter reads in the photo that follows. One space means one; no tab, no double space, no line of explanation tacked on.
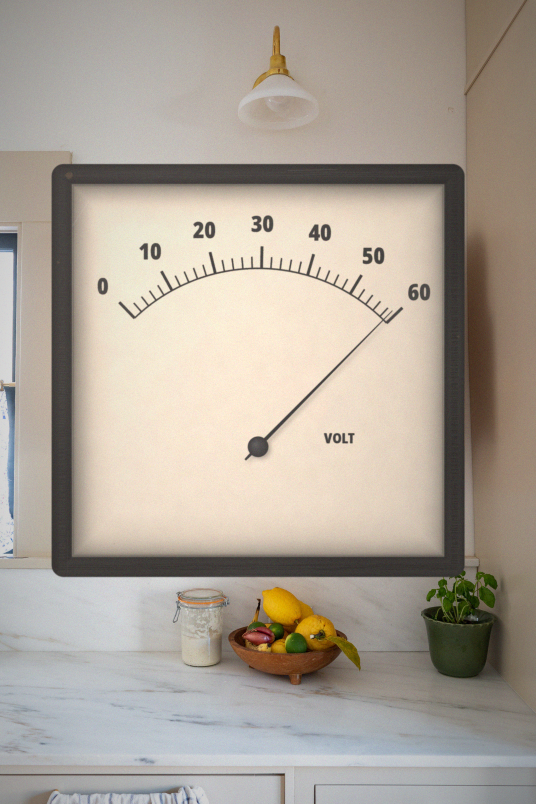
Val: 59 V
